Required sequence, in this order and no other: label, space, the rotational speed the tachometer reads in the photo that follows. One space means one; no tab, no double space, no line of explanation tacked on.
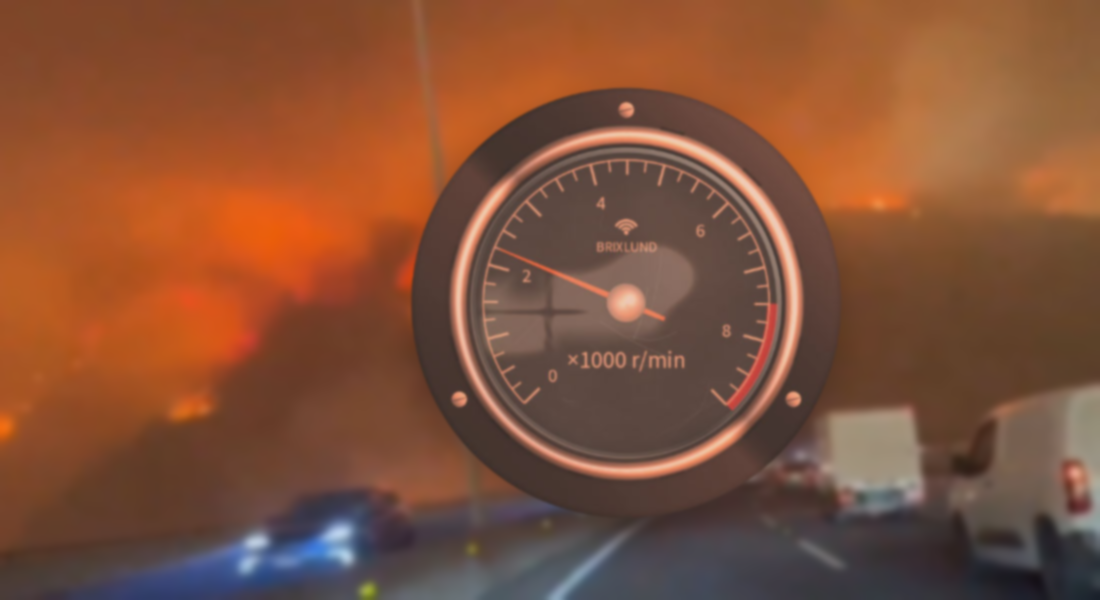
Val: 2250 rpm
